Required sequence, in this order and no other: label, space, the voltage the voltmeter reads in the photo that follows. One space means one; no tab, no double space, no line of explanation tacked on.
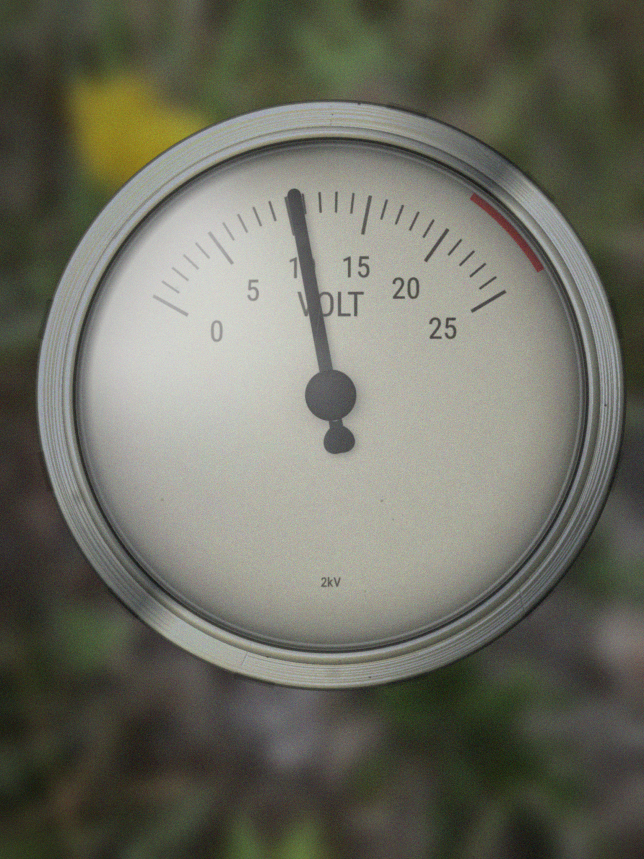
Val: 10.5 V
